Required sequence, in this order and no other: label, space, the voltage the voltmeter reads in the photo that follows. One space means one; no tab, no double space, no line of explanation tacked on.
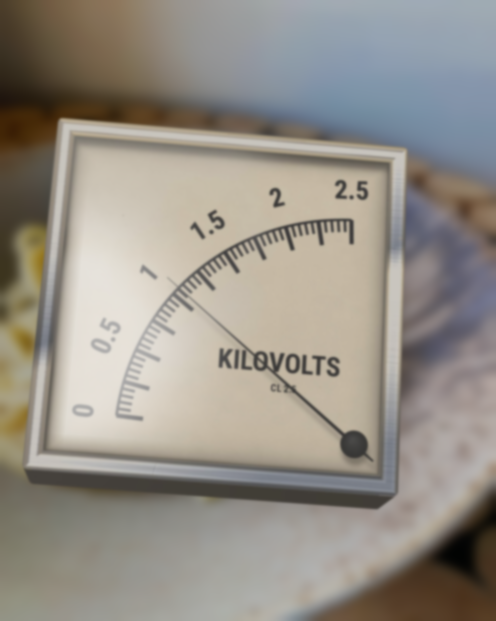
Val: 1.05 kV
